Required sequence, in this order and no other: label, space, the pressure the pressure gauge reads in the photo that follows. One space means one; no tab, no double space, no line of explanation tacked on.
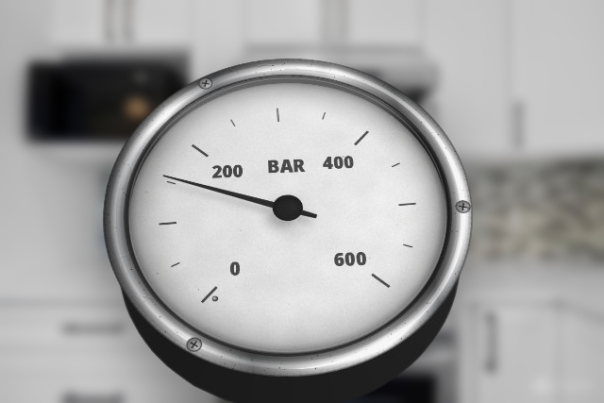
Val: 150 bar
